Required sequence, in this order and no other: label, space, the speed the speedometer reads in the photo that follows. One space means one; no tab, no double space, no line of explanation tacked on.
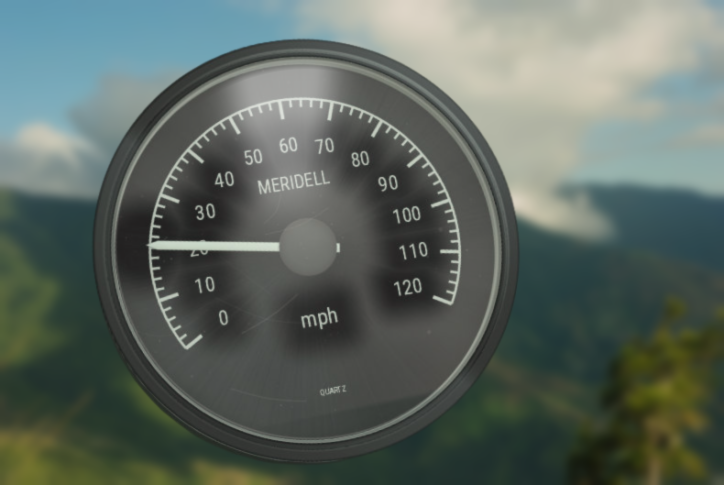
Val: 20 mph
